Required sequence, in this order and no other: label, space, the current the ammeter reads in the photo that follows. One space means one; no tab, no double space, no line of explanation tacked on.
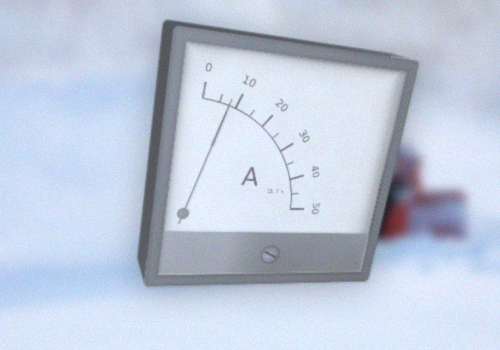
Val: 7.5 A
